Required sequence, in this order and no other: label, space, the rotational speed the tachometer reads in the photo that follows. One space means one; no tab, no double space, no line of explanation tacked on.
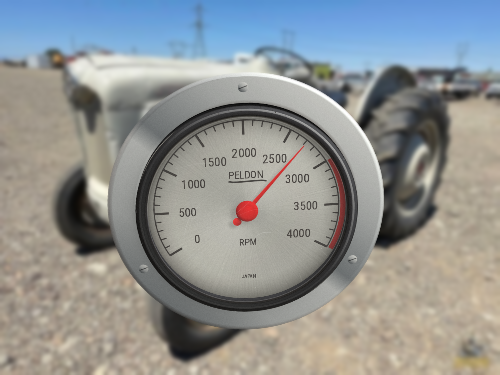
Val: 2700 rpm
